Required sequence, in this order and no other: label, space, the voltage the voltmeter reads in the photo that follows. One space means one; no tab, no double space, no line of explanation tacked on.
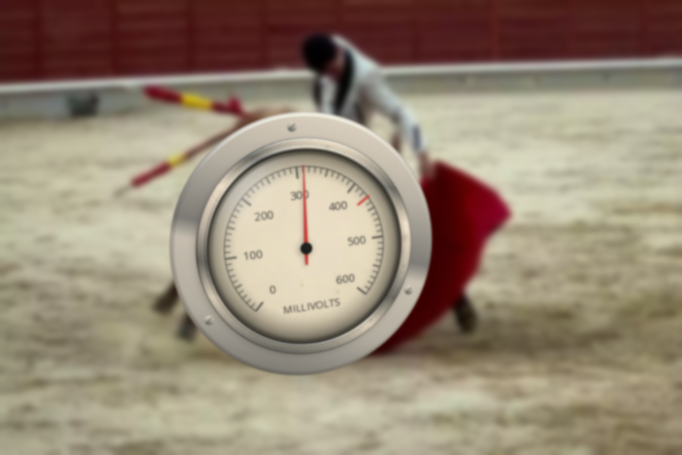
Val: 310 mV
